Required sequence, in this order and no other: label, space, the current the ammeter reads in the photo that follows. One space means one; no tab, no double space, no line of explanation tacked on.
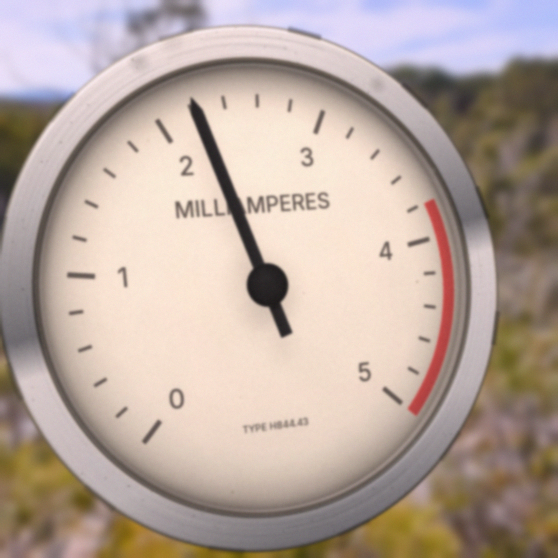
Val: 2.2 mA
